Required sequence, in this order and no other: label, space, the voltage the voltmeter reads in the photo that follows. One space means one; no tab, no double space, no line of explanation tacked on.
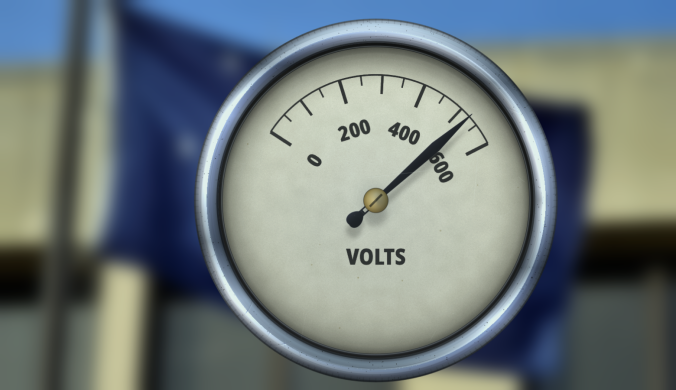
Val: 525 V
